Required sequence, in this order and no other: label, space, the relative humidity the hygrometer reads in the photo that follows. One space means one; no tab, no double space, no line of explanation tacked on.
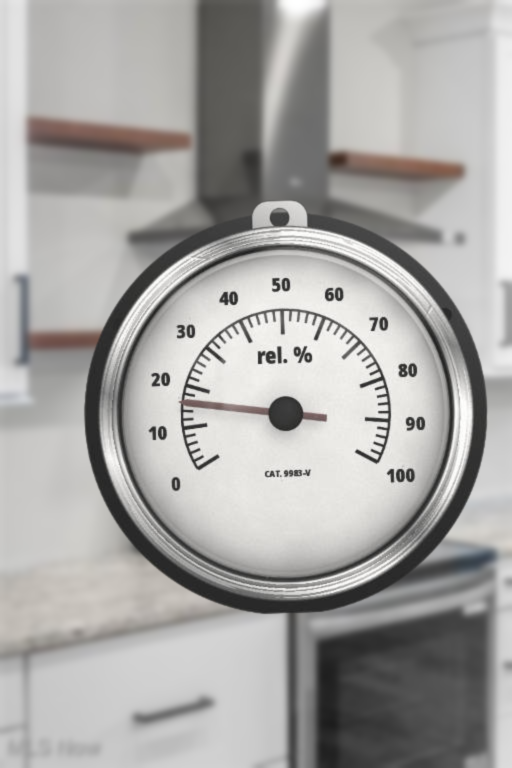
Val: 16 %
